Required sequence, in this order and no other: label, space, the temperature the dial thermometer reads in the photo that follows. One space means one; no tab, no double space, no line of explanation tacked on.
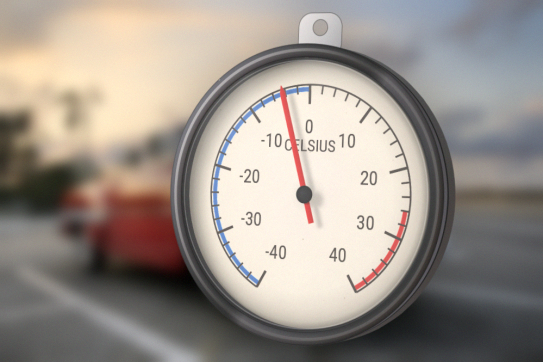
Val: -4 °C
